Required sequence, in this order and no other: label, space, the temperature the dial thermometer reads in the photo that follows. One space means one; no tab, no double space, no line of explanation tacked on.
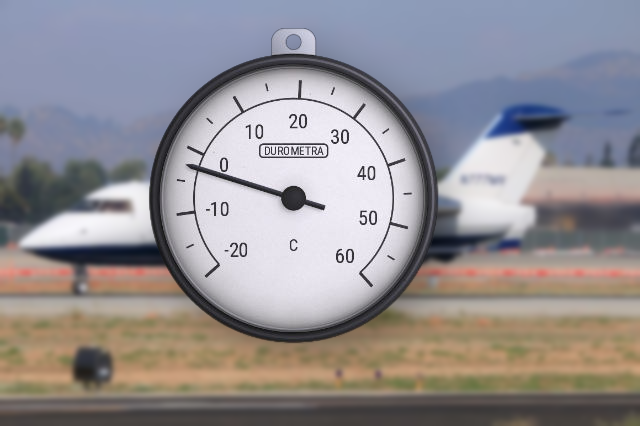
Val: -2.5 °C
